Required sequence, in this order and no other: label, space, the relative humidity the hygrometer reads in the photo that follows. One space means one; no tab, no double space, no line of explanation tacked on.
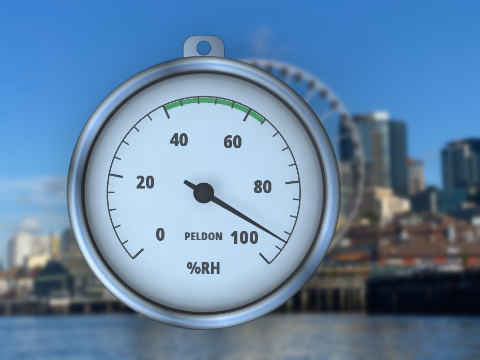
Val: 94 %
